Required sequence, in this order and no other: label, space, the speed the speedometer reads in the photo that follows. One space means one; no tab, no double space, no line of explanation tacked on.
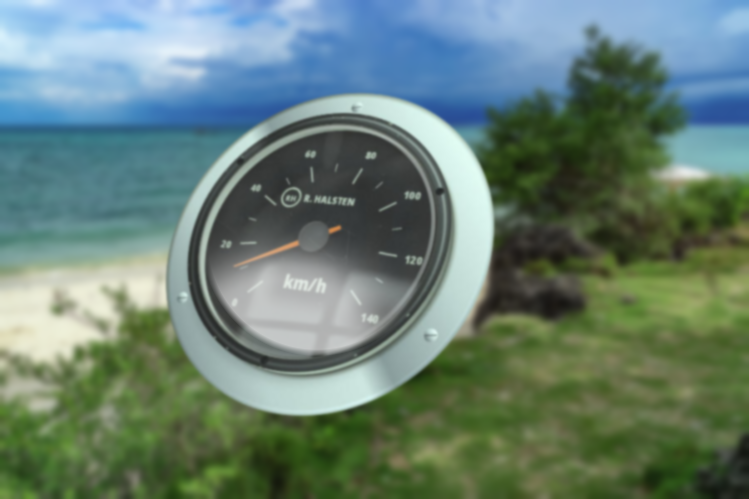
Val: 10 km/h
